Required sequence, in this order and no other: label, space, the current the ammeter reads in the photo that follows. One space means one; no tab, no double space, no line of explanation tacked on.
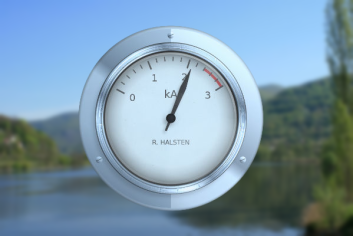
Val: 2.1 kA
